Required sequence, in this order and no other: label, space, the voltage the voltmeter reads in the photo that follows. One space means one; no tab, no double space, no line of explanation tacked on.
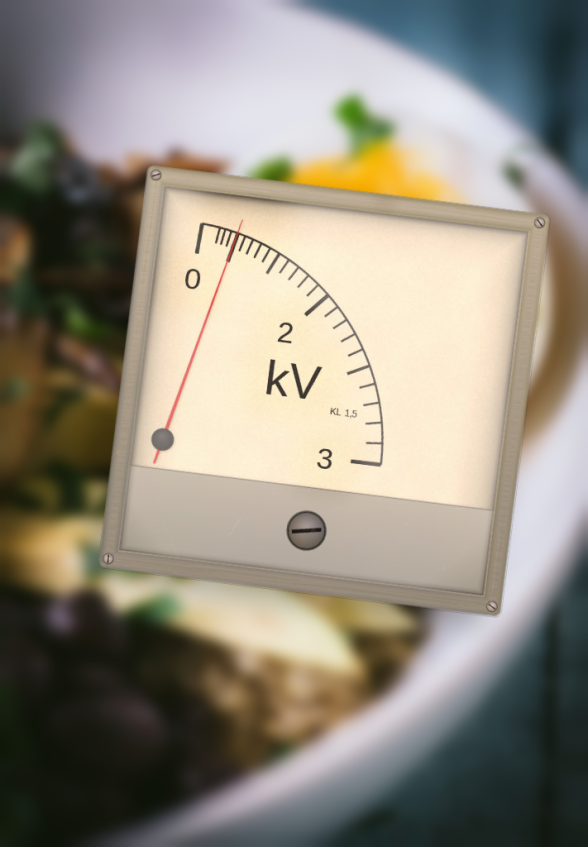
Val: 1 kV
